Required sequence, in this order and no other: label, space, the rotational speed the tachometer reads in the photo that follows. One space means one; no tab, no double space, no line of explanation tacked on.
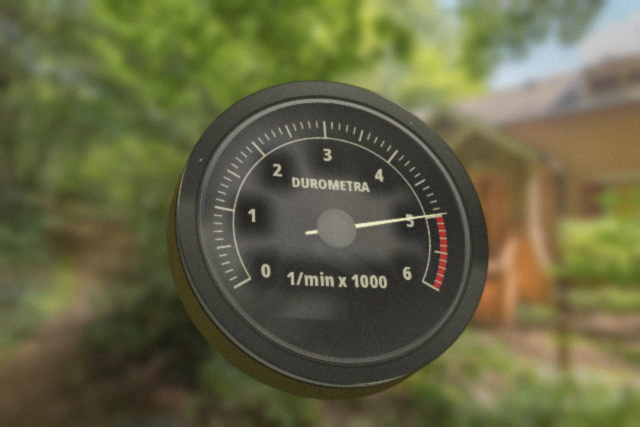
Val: 5000 rpm
